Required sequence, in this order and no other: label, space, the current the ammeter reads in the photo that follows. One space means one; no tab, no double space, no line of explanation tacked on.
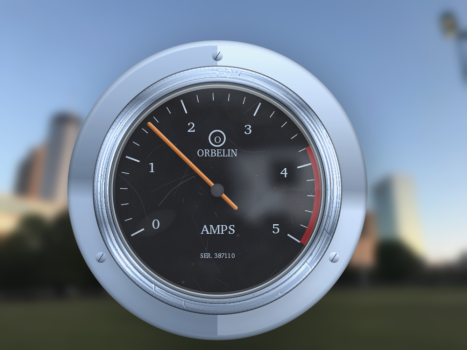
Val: 1.5 A
